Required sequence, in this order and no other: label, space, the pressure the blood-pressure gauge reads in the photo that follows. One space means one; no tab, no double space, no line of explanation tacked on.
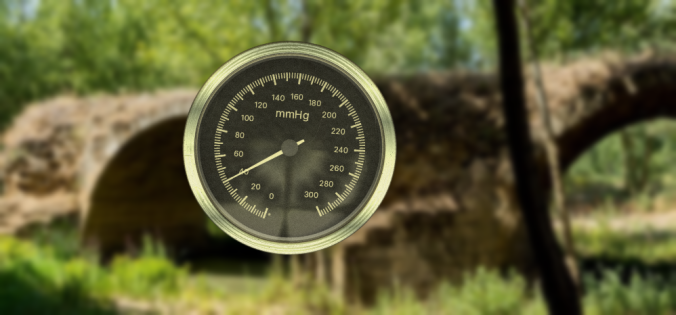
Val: 40 mmHg
